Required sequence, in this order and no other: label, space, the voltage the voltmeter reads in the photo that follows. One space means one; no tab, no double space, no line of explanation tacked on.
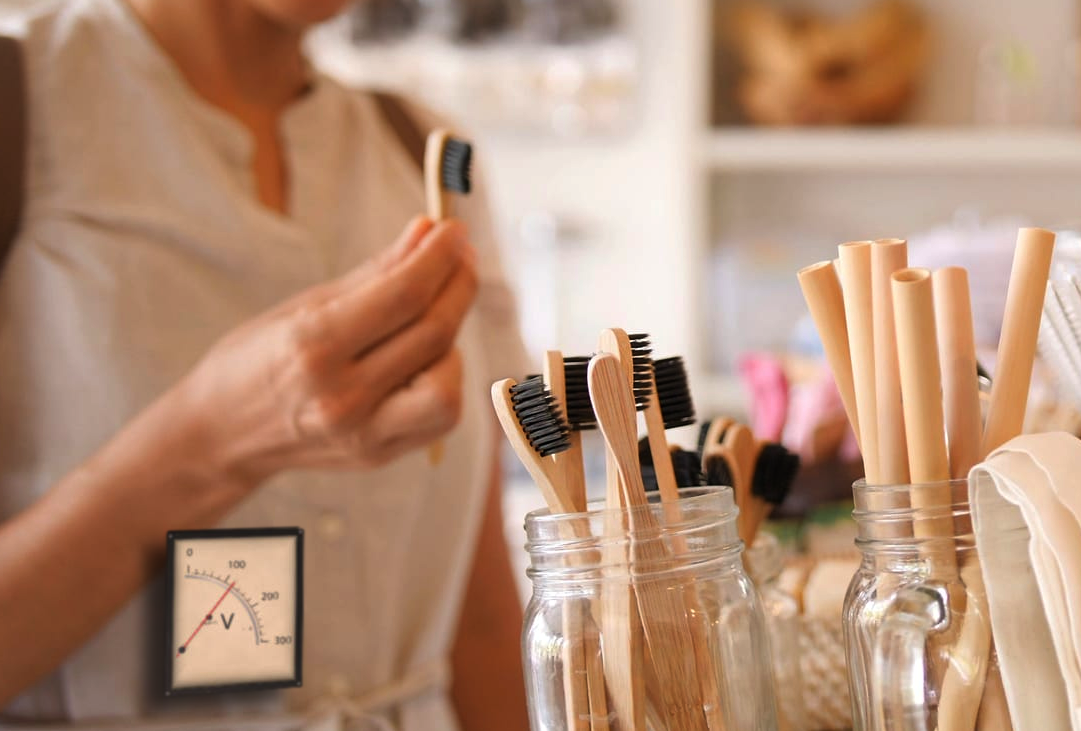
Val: 120 V
